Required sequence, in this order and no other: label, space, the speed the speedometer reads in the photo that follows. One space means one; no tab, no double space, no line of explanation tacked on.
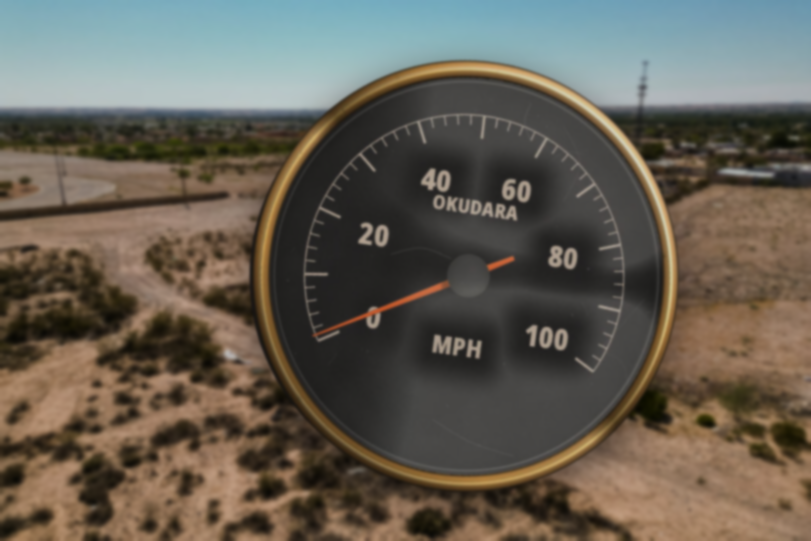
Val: 1 mph
